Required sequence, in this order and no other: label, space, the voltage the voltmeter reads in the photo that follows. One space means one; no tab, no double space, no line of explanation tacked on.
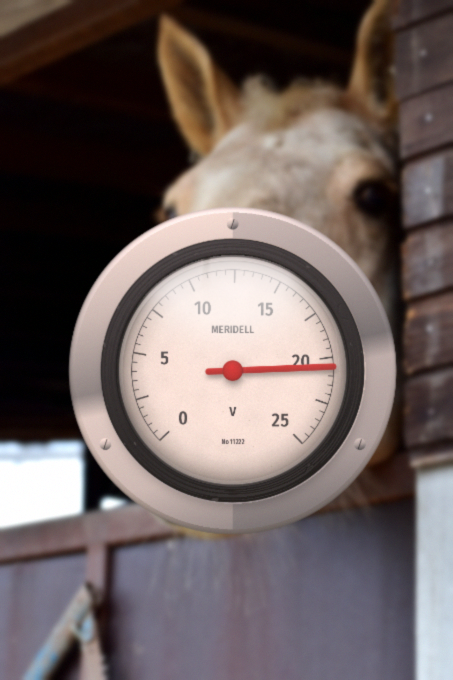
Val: 20.5 V
